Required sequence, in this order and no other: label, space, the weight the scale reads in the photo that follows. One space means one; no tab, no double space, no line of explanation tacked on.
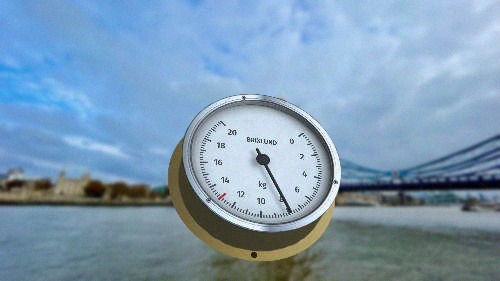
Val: 8 kg
